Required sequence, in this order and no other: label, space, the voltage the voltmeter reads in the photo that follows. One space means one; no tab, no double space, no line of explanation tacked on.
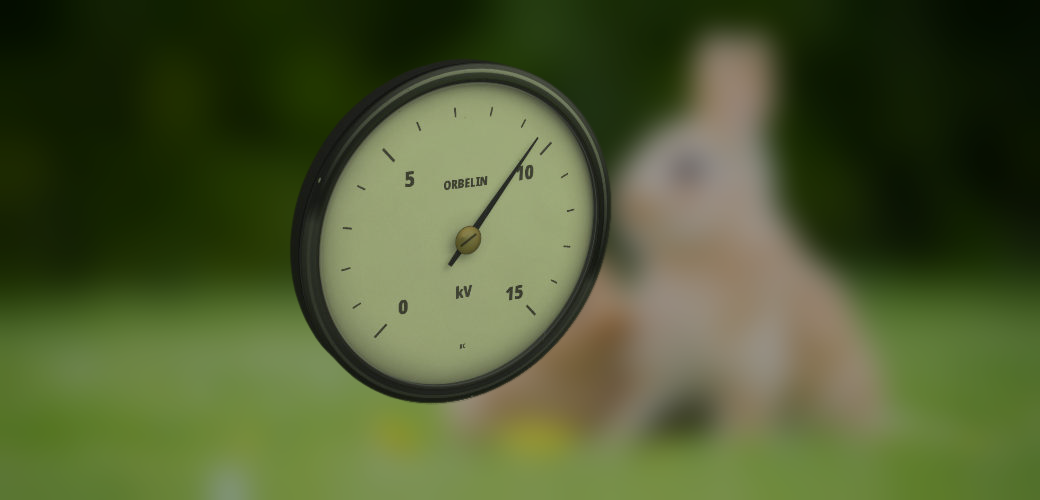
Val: 9.5 kV
